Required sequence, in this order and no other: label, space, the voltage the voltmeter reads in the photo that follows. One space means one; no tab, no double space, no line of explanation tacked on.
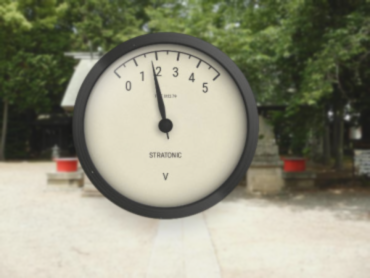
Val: 1.75 V
